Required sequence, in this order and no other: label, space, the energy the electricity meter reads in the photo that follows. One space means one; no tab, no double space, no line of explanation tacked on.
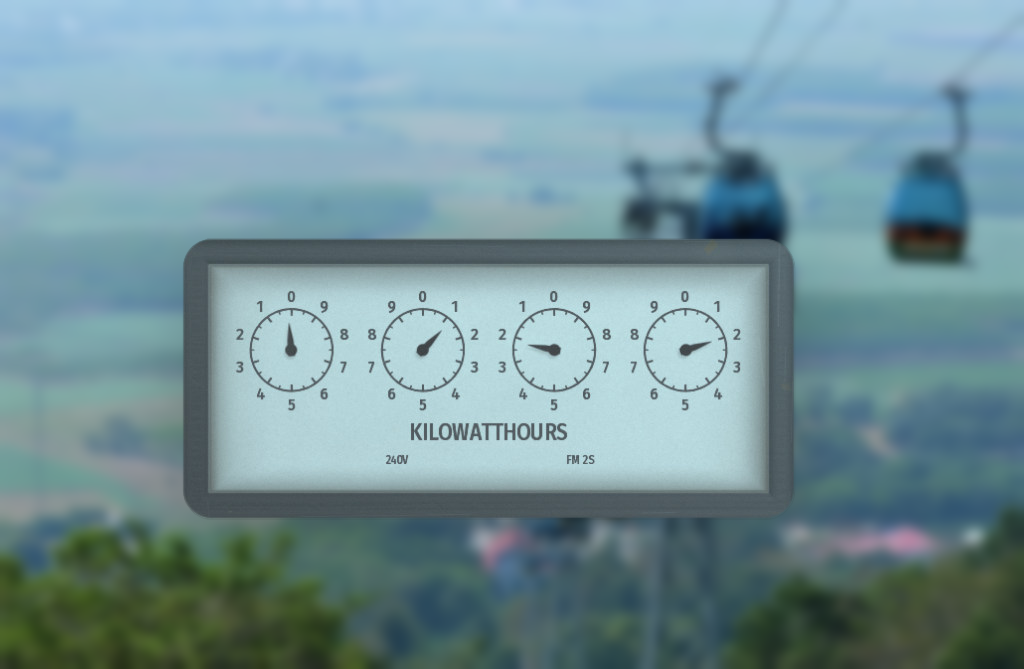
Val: 122 kWh
